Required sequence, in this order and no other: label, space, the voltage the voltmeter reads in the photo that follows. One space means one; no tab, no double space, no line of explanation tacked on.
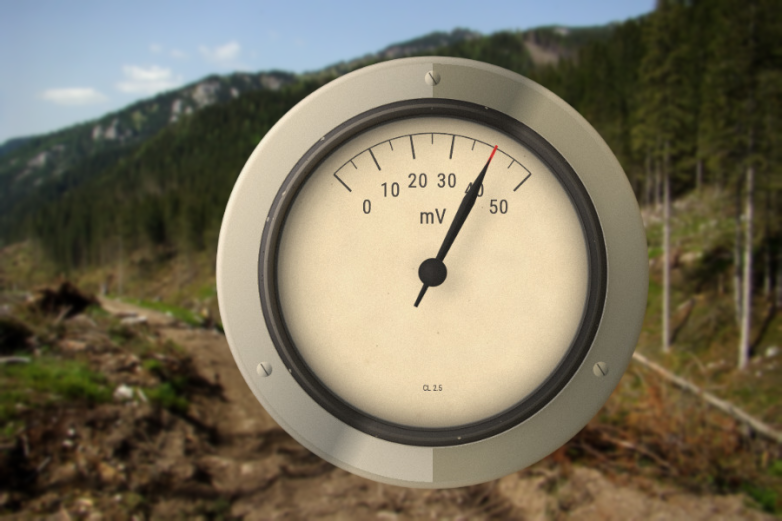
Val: 40 mV
